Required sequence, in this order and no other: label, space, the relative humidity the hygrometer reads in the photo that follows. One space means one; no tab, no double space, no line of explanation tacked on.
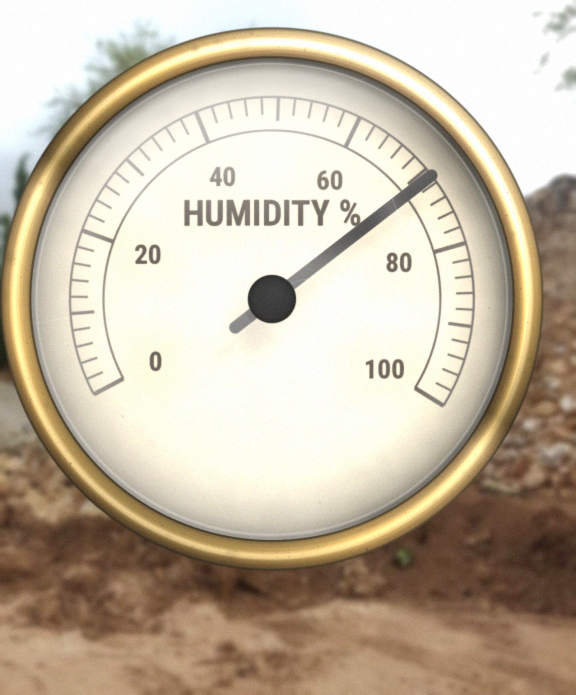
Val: 71 %
